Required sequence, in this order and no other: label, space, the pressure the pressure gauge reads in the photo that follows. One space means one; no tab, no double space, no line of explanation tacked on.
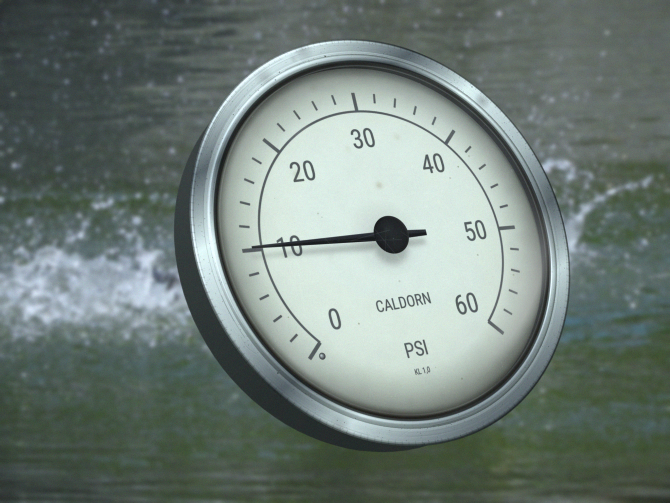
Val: 10 psi
